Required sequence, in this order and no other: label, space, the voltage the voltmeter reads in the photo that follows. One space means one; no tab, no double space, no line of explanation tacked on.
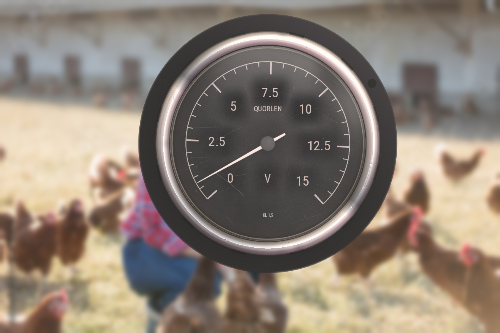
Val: 0.75 V
